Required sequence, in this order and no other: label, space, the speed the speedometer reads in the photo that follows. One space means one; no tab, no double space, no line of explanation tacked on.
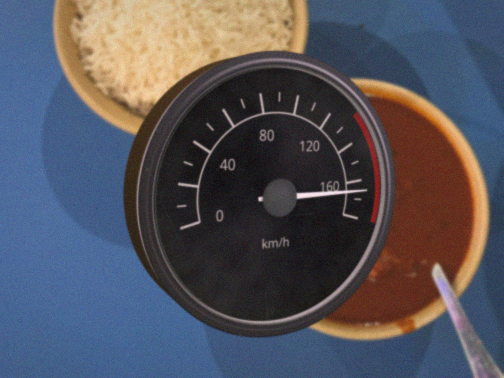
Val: 165 km/h
